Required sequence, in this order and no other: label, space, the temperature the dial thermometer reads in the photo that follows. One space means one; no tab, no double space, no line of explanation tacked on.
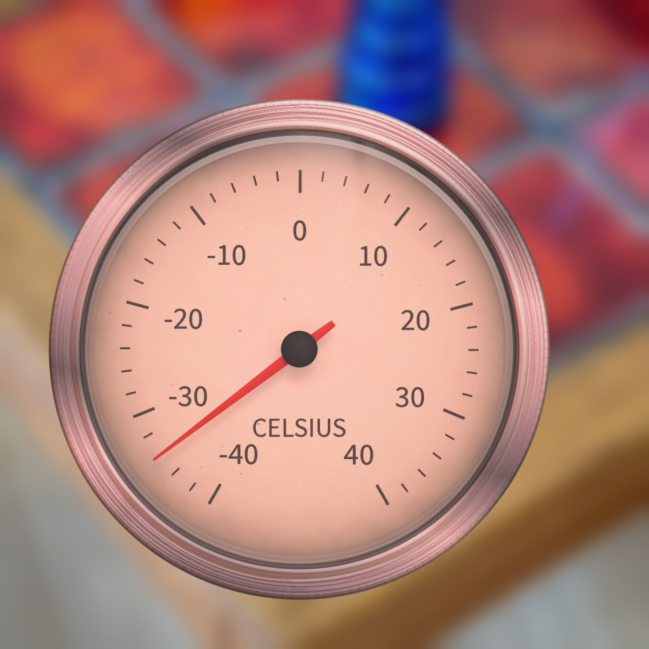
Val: -34 °C
